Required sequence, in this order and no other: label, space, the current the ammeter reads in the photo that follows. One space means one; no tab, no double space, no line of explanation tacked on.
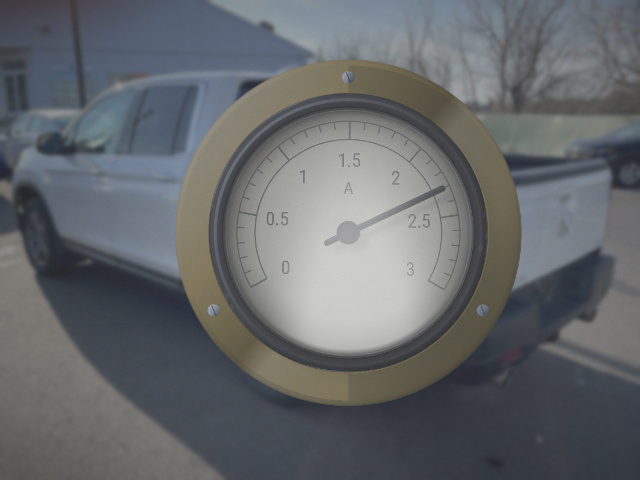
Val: 2.3 A
